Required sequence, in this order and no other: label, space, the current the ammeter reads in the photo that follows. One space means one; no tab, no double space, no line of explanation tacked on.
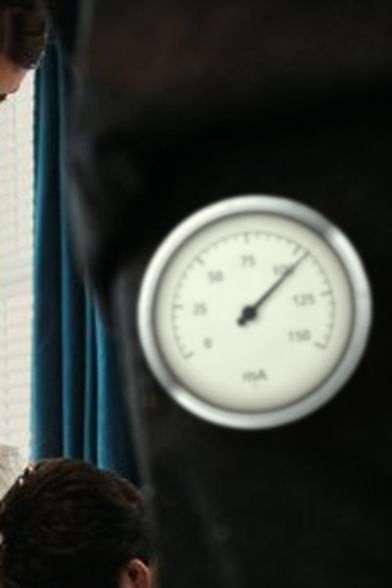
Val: 105 mA
